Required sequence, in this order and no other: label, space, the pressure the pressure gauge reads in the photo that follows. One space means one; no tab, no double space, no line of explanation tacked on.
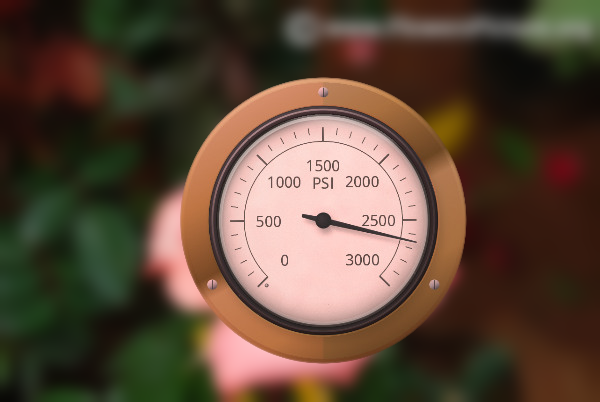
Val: 2650 psi
